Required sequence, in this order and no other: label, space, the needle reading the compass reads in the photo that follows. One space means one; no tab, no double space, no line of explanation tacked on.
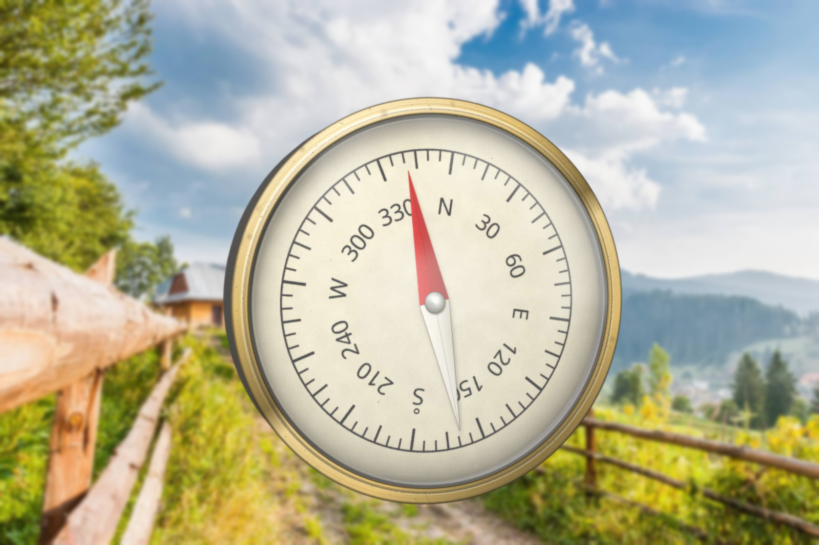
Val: 340 °
